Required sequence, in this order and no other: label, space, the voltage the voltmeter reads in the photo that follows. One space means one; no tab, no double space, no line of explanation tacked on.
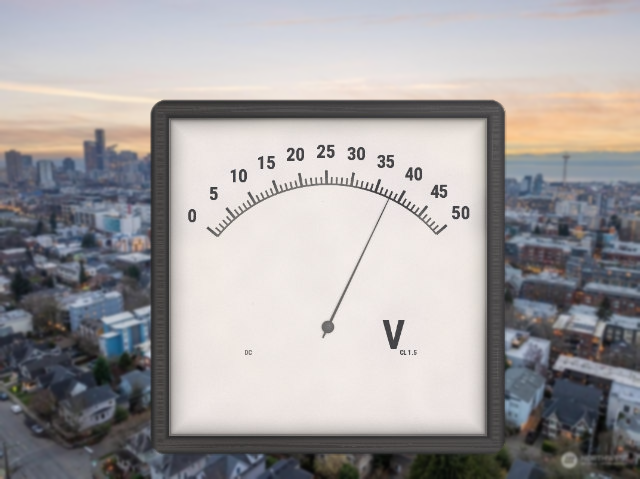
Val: 38 V
